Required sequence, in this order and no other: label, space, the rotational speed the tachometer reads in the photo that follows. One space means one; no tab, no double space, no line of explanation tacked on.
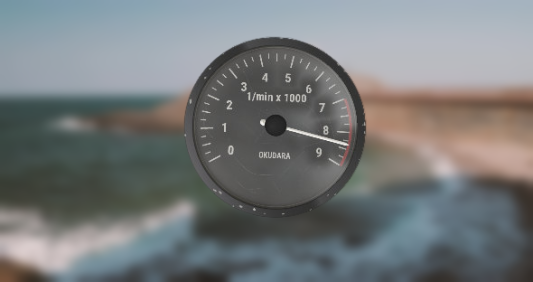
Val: 8375 rpm
